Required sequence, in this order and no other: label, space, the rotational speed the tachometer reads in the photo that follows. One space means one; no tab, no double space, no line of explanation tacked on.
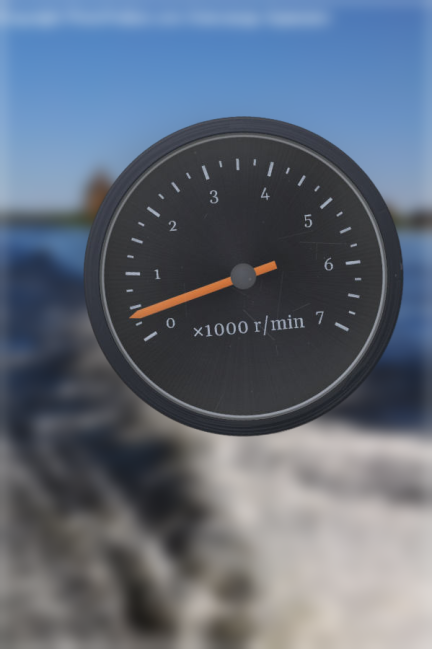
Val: 375 rpm
